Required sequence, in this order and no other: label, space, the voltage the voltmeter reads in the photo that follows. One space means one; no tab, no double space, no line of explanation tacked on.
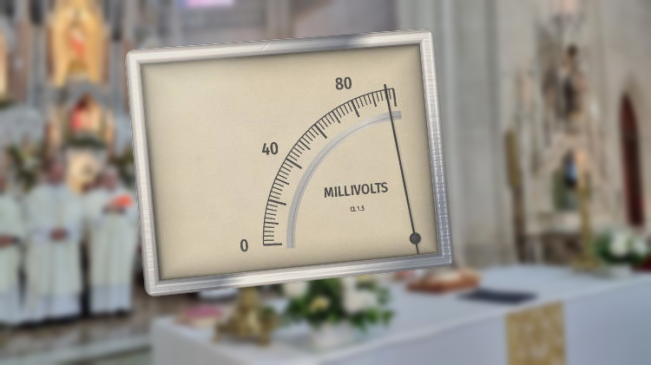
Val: 96 mV
